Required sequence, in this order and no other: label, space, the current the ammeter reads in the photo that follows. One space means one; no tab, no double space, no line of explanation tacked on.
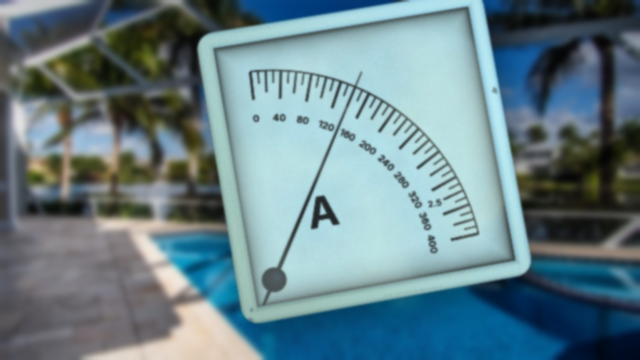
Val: 140 A
